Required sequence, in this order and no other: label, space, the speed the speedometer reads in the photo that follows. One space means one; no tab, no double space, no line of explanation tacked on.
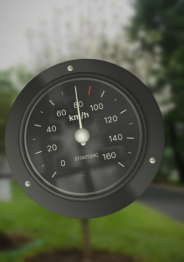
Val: 80 km/h
